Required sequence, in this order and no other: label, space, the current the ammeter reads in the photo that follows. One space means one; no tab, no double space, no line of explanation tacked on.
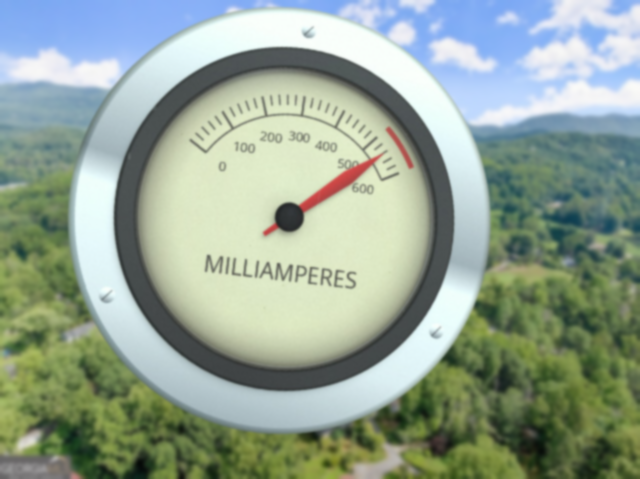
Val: 540 mA
